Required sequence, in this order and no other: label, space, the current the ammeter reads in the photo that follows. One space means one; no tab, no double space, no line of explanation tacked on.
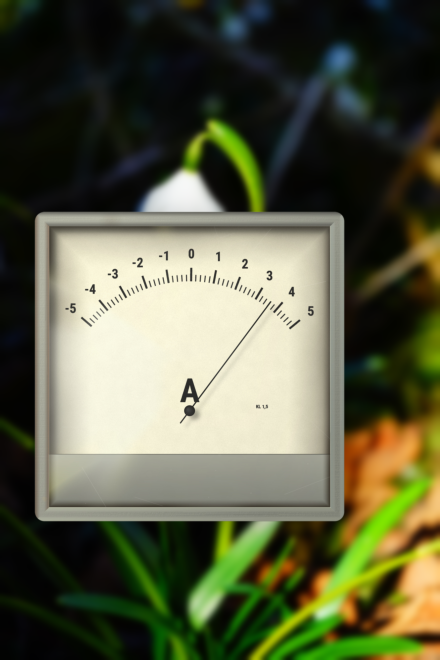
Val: 3.6 A
